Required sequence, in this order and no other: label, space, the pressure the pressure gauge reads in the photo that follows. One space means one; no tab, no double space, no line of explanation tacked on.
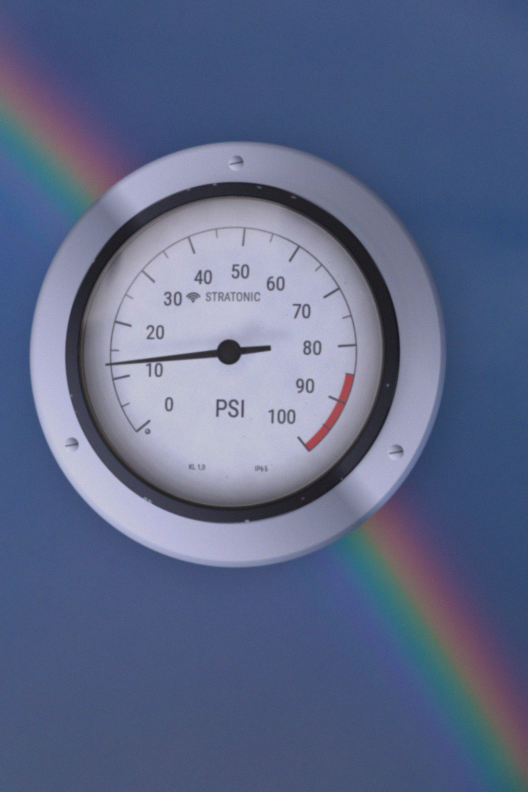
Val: 12.5 psi
